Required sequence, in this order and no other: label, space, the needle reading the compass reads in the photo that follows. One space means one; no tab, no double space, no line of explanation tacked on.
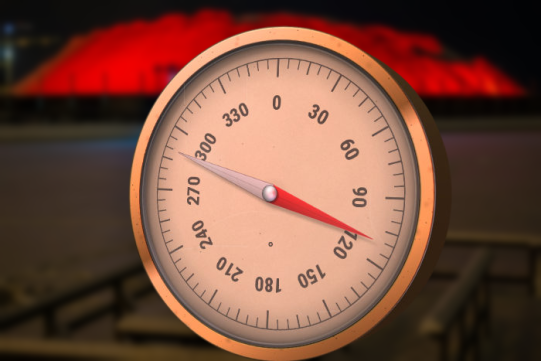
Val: 110 °
